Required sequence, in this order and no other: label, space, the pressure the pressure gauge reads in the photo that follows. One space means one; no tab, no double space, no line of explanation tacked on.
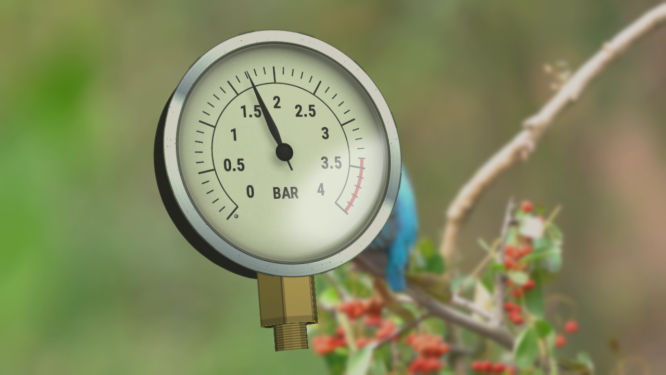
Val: 1.7 bar
